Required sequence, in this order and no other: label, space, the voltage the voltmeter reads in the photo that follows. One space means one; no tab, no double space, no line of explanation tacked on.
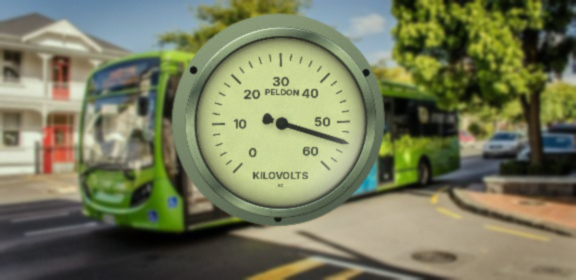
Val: 54 kV
